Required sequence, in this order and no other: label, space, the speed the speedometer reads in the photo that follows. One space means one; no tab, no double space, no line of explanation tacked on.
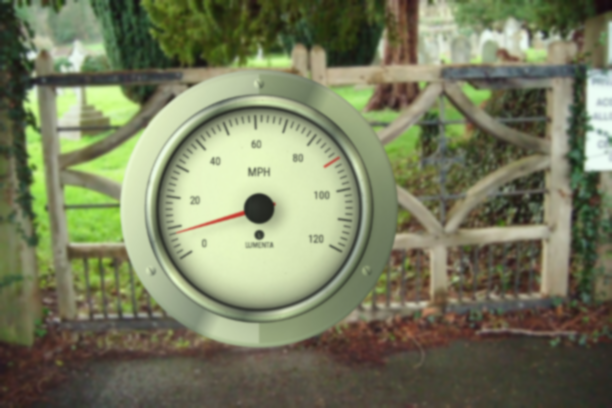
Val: 8 mph
